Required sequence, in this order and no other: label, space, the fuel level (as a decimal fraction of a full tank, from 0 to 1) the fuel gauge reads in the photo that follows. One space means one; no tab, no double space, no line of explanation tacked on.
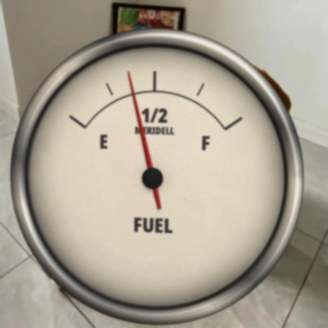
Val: 0.375
